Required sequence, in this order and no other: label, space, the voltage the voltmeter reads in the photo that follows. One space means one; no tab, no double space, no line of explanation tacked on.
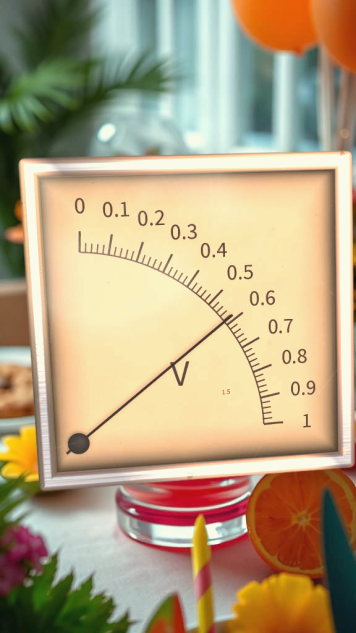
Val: 0.58 V
